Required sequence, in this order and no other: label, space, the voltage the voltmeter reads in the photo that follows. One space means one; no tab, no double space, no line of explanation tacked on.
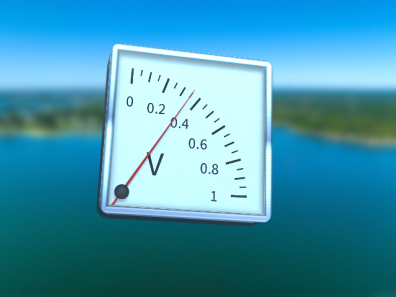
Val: 0.35 V
